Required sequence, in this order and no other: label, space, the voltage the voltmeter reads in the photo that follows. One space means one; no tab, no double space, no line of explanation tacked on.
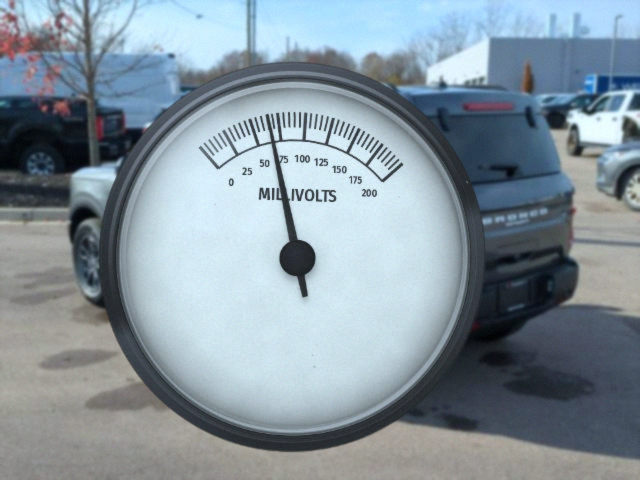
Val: 65 mV
